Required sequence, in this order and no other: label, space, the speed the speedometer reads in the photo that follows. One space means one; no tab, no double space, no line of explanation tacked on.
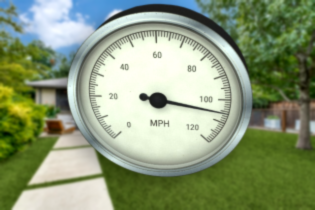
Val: 105 mph
